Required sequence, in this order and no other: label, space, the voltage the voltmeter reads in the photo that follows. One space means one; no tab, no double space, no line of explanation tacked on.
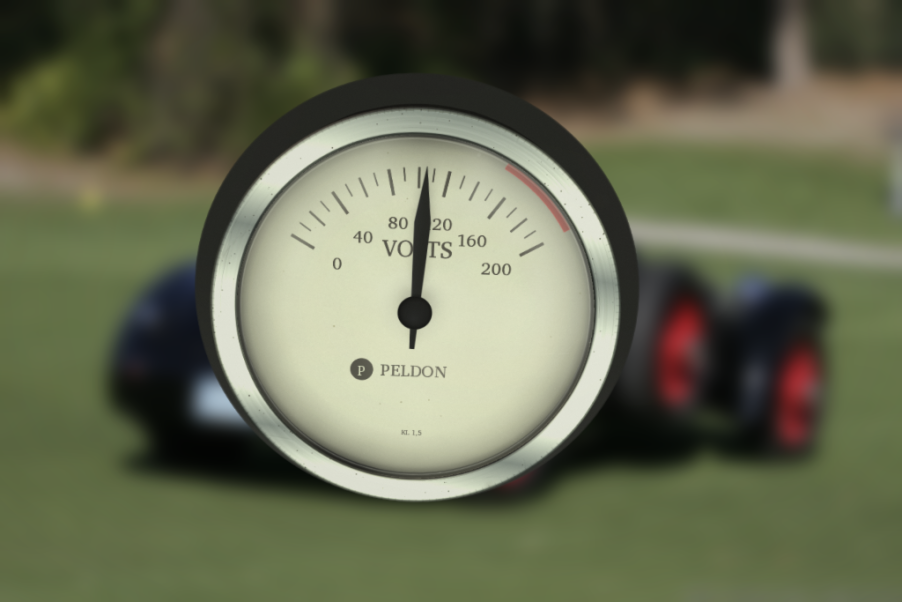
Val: 105 V
